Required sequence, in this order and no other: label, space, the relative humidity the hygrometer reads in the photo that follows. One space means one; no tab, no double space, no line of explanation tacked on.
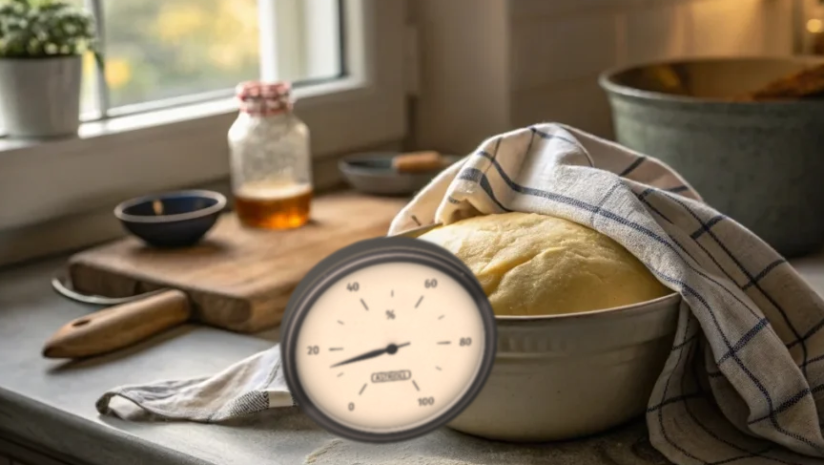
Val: 15 %
